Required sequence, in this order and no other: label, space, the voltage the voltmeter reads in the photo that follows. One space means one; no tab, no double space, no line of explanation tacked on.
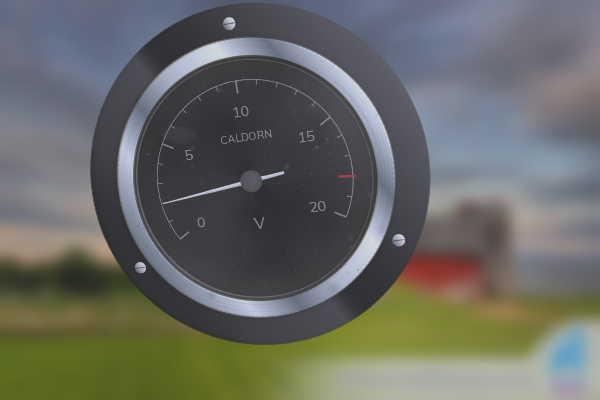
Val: 2 V
